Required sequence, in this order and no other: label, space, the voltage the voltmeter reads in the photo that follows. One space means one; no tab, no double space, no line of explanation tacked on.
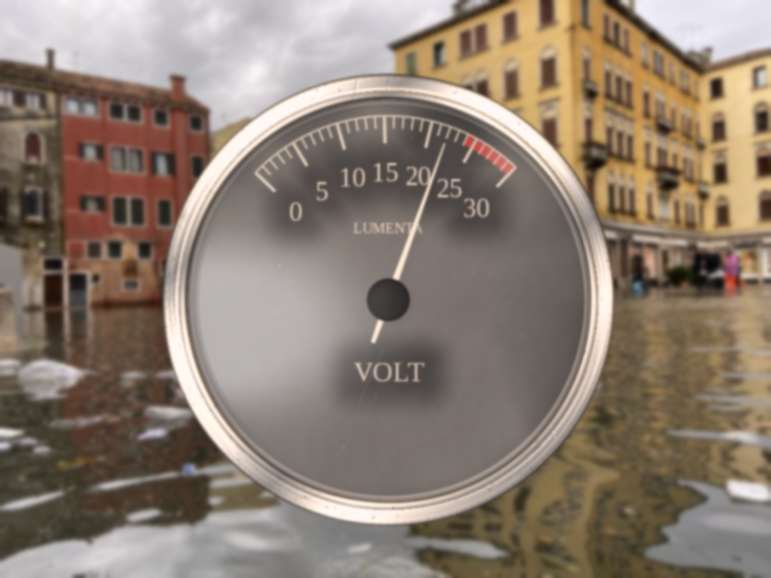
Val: 22 V
